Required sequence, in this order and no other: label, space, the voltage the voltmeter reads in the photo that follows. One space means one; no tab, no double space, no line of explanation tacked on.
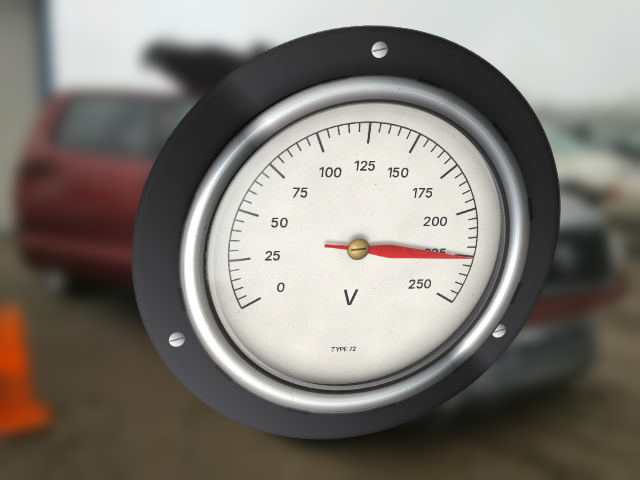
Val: 225 V
